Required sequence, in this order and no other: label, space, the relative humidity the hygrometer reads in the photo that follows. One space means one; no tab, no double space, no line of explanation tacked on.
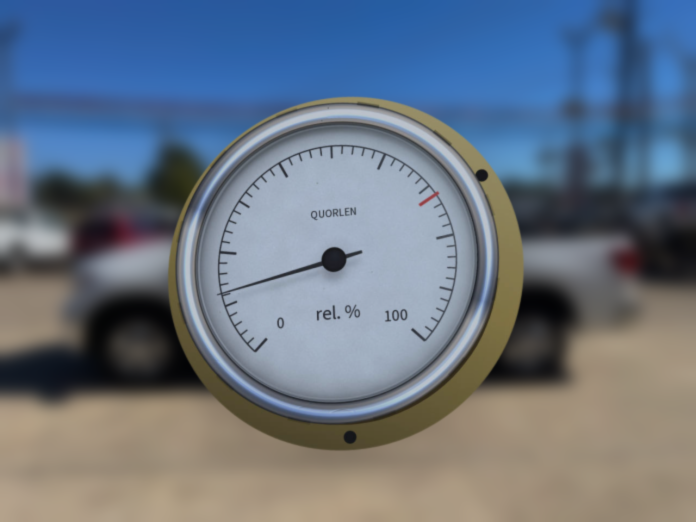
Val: 12 %
